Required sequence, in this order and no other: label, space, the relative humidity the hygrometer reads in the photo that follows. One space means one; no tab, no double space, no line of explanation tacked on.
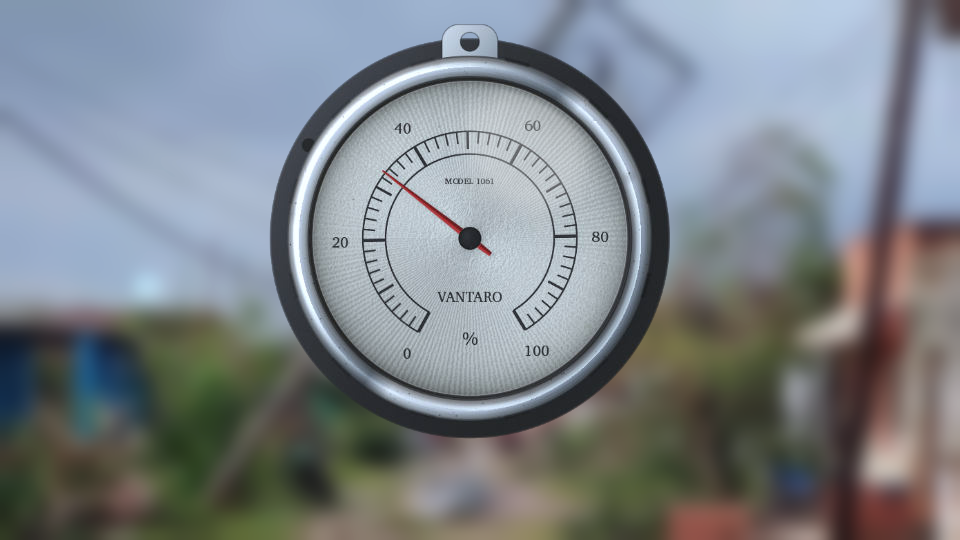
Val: 33 %
